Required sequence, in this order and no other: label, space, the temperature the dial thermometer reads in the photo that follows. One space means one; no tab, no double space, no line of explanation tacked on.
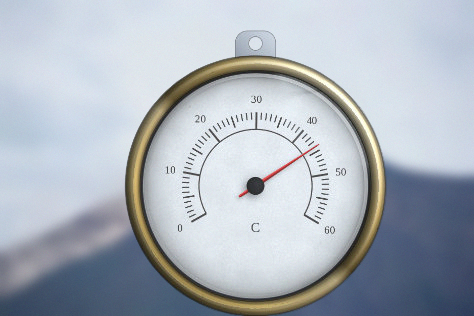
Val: 44 °C
